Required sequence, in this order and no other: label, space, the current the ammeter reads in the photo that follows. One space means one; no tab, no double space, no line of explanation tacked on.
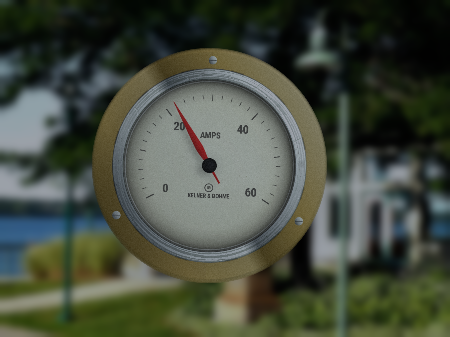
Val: 22 A
